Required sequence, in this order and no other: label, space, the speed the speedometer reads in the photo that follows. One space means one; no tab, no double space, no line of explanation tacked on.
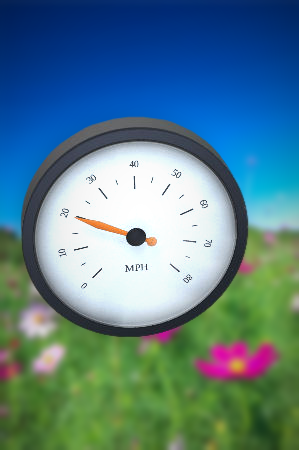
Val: 20 mph
